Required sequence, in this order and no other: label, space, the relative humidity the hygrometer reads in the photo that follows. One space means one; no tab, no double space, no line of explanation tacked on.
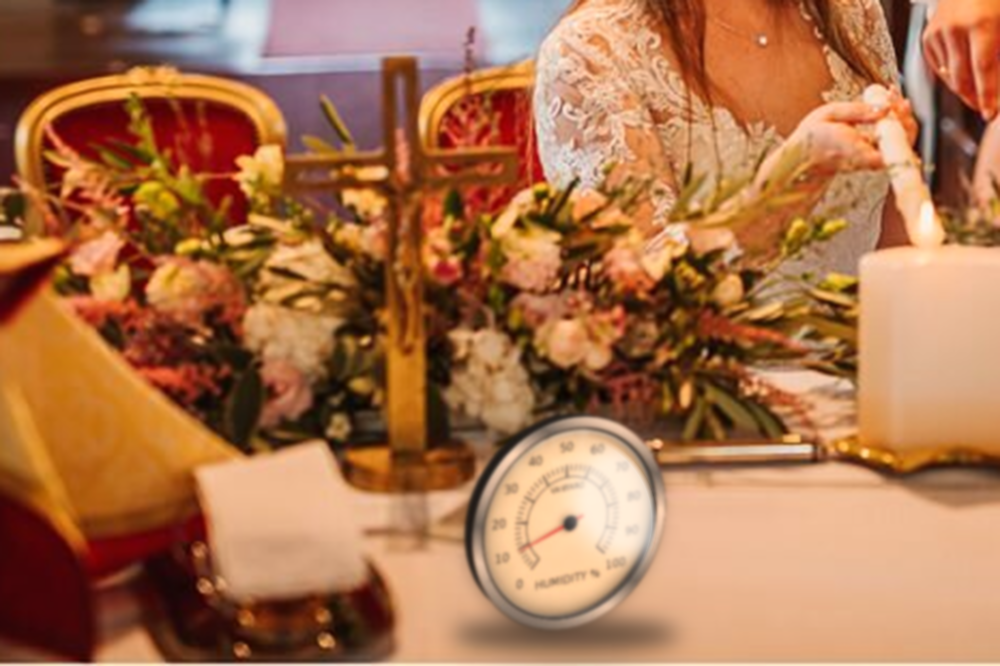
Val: 10 %
